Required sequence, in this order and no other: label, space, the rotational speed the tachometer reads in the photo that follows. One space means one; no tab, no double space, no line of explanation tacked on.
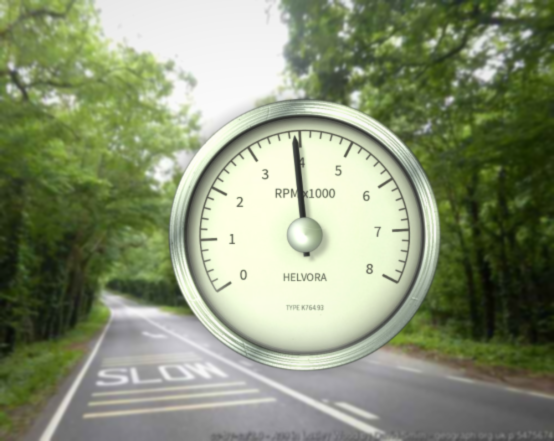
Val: 3900 rpm
